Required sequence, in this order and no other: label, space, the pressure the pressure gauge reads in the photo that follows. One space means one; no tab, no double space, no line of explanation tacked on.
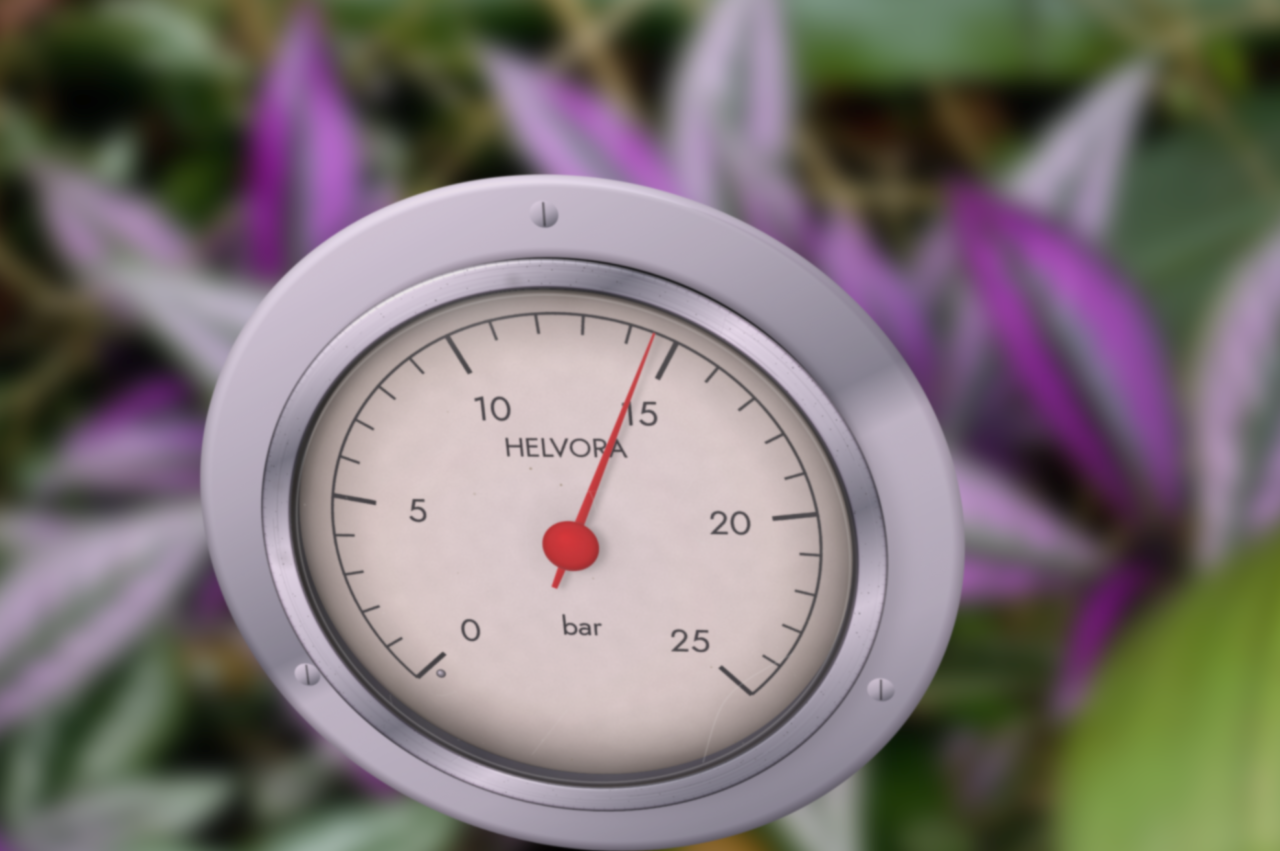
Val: 14.5 bar
